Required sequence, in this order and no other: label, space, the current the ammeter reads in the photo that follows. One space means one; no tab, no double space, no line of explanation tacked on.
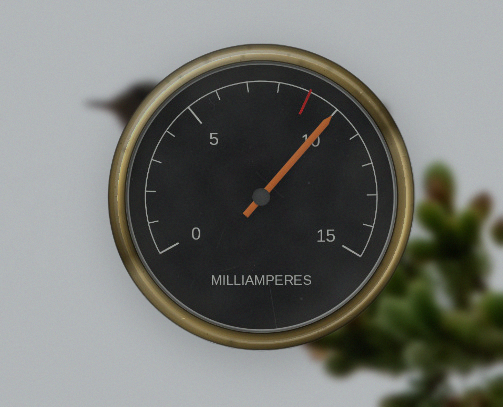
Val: 10 mA
